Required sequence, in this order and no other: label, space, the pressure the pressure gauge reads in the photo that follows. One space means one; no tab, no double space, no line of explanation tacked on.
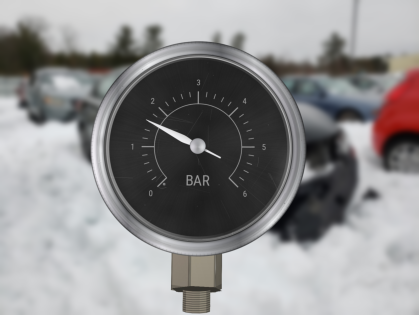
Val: 1.6 bar
